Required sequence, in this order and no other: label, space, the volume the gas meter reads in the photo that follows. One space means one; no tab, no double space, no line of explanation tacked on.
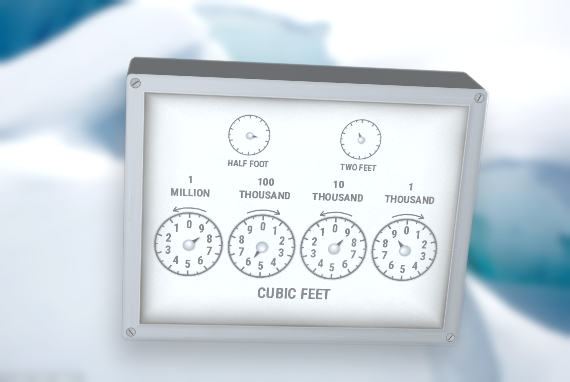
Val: 858900 ft³
